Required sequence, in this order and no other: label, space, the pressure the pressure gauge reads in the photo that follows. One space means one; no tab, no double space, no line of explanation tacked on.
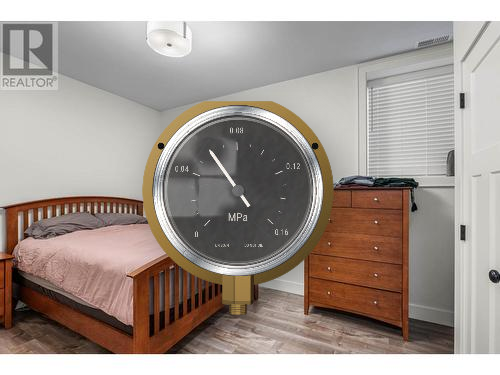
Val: 0.06 MPa
